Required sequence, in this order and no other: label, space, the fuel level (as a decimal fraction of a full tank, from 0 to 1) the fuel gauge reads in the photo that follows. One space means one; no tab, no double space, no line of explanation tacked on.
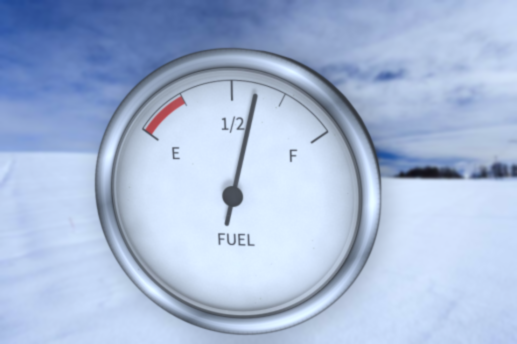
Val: 0.625
